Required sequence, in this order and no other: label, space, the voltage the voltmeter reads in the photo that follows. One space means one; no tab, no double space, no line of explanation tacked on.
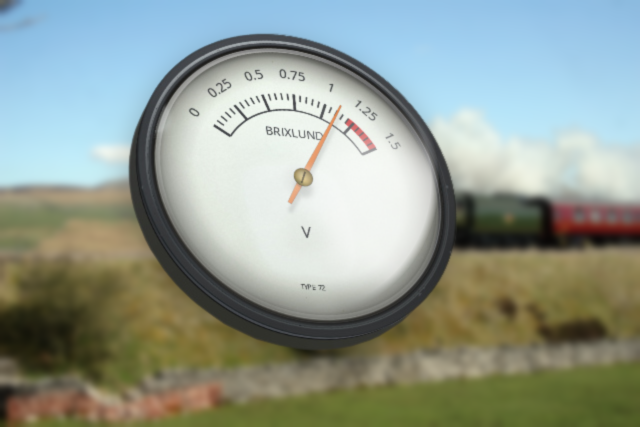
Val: 1.1 V
